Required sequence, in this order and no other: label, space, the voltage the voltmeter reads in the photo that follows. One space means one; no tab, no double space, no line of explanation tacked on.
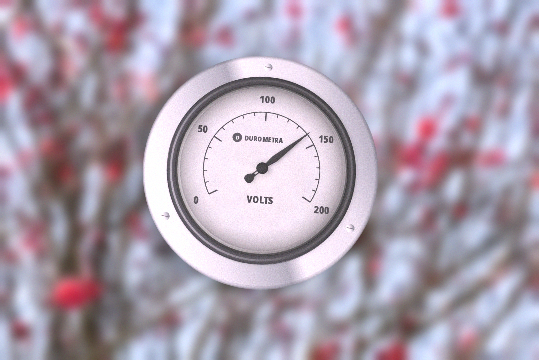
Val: 140 V
